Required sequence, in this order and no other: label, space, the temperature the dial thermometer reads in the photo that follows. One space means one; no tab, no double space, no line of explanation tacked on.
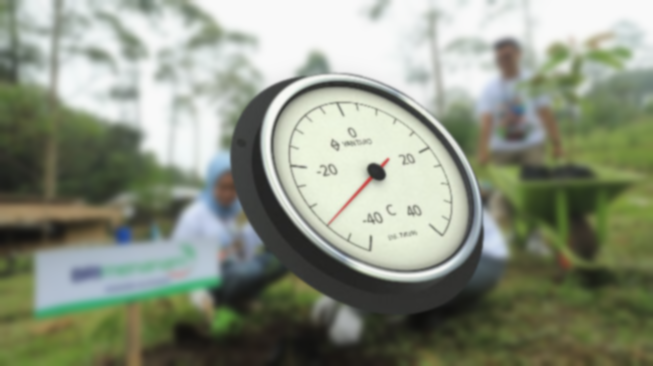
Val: -32 °C
